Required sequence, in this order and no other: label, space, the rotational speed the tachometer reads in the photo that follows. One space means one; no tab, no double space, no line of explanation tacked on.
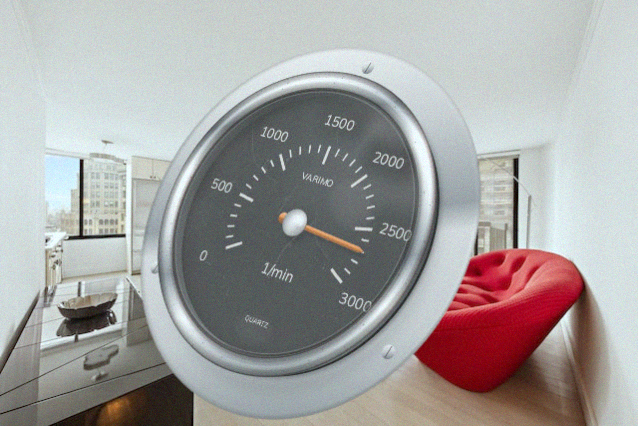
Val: 2700 rpm
